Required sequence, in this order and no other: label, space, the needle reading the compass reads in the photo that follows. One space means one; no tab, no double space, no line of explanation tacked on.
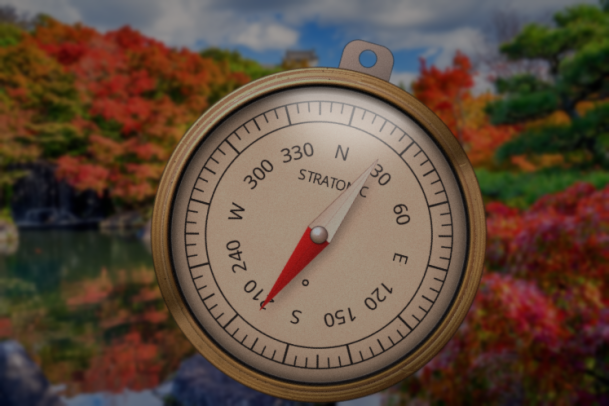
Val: 202.5 °
